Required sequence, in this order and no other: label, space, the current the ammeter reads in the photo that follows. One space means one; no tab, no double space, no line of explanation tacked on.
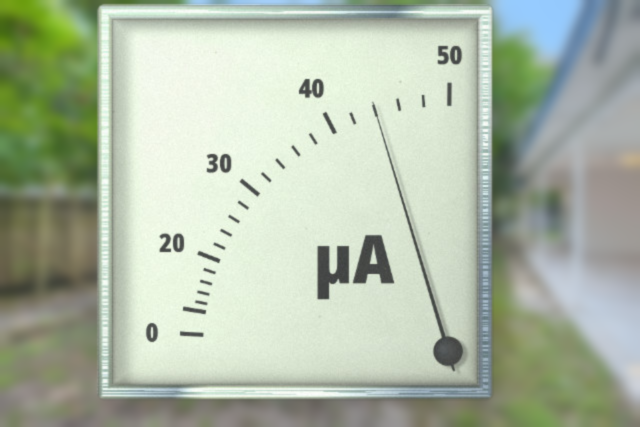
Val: 44 µA
